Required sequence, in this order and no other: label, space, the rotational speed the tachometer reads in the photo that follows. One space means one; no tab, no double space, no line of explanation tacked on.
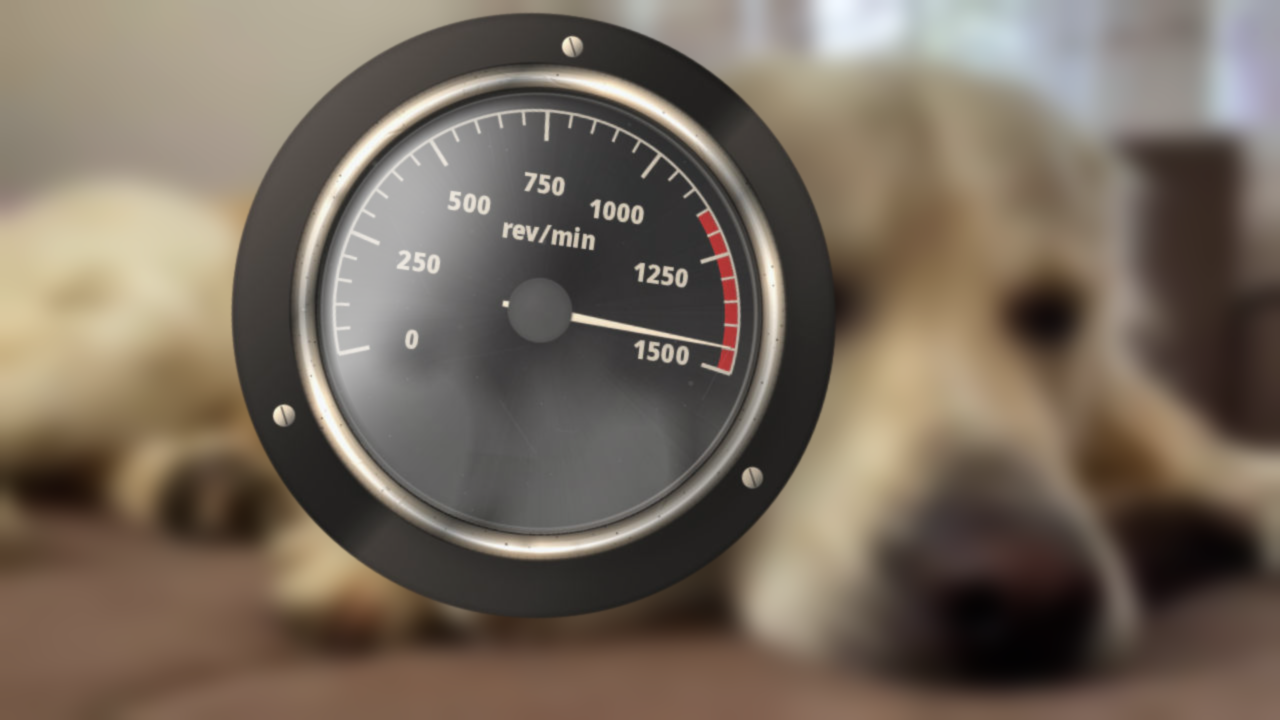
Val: 1450 rpm
